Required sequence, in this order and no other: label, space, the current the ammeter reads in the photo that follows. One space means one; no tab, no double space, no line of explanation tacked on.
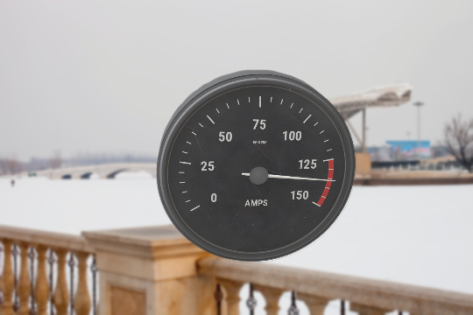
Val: 135 A
